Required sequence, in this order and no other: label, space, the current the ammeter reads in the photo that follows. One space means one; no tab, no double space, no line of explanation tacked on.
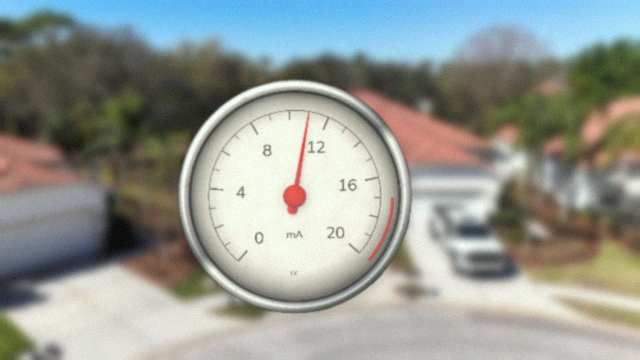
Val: 11 mA
